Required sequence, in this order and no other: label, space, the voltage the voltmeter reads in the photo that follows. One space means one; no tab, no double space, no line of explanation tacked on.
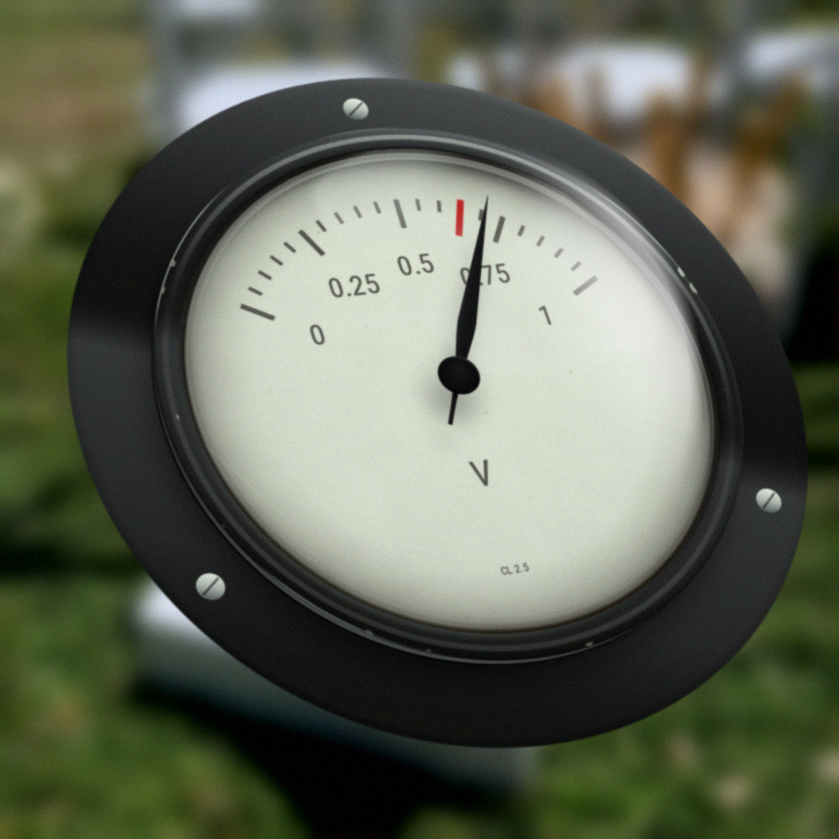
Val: 0.7 V
